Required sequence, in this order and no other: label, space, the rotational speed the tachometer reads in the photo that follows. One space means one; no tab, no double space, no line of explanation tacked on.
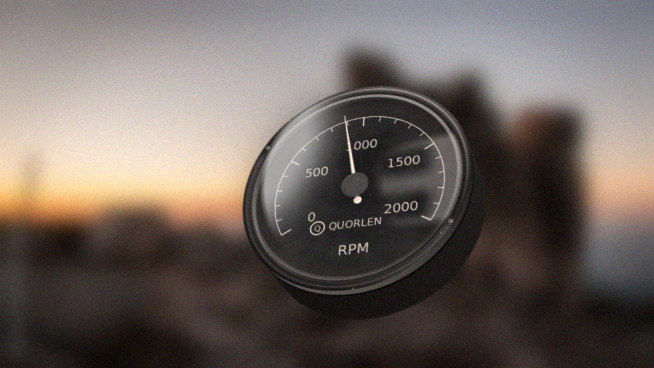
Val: 900 rpm
